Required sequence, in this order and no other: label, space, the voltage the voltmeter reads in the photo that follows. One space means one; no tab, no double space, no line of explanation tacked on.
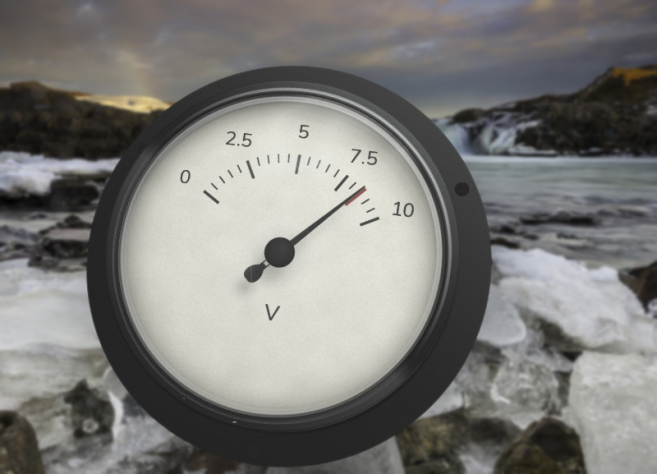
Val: 8.5 V
